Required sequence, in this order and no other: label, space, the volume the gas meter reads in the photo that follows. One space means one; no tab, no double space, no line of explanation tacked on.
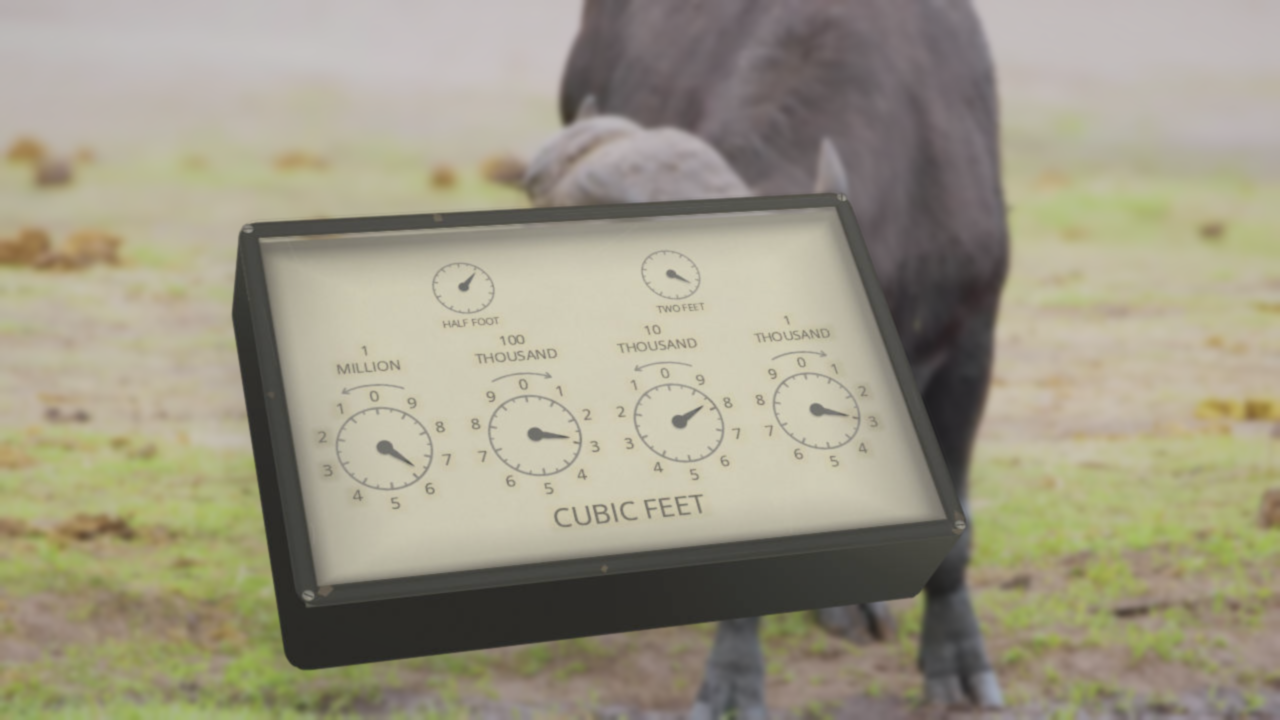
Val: 628300 ft³
